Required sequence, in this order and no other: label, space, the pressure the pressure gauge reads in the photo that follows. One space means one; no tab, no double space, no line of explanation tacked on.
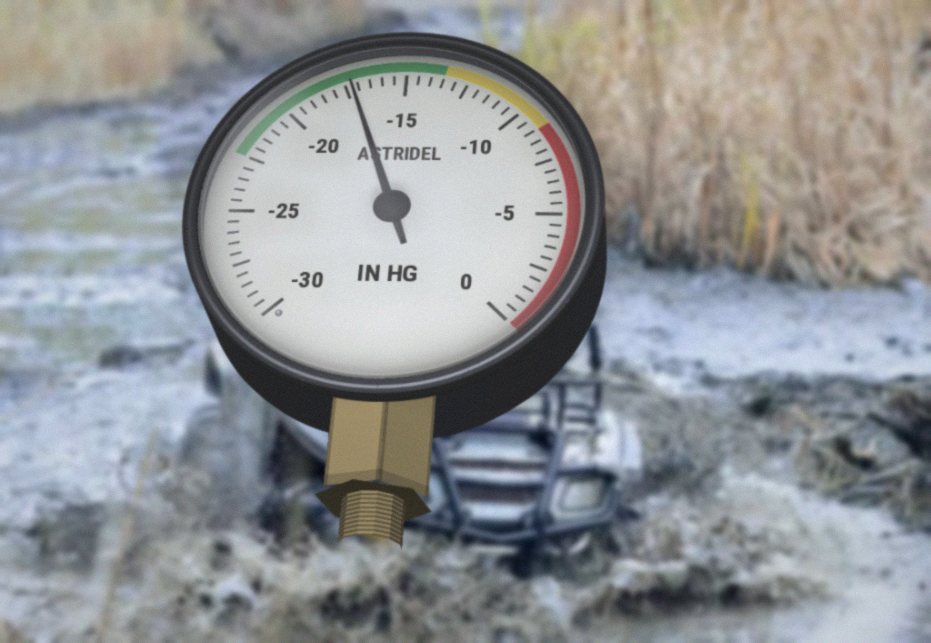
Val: -17.25 inHg
